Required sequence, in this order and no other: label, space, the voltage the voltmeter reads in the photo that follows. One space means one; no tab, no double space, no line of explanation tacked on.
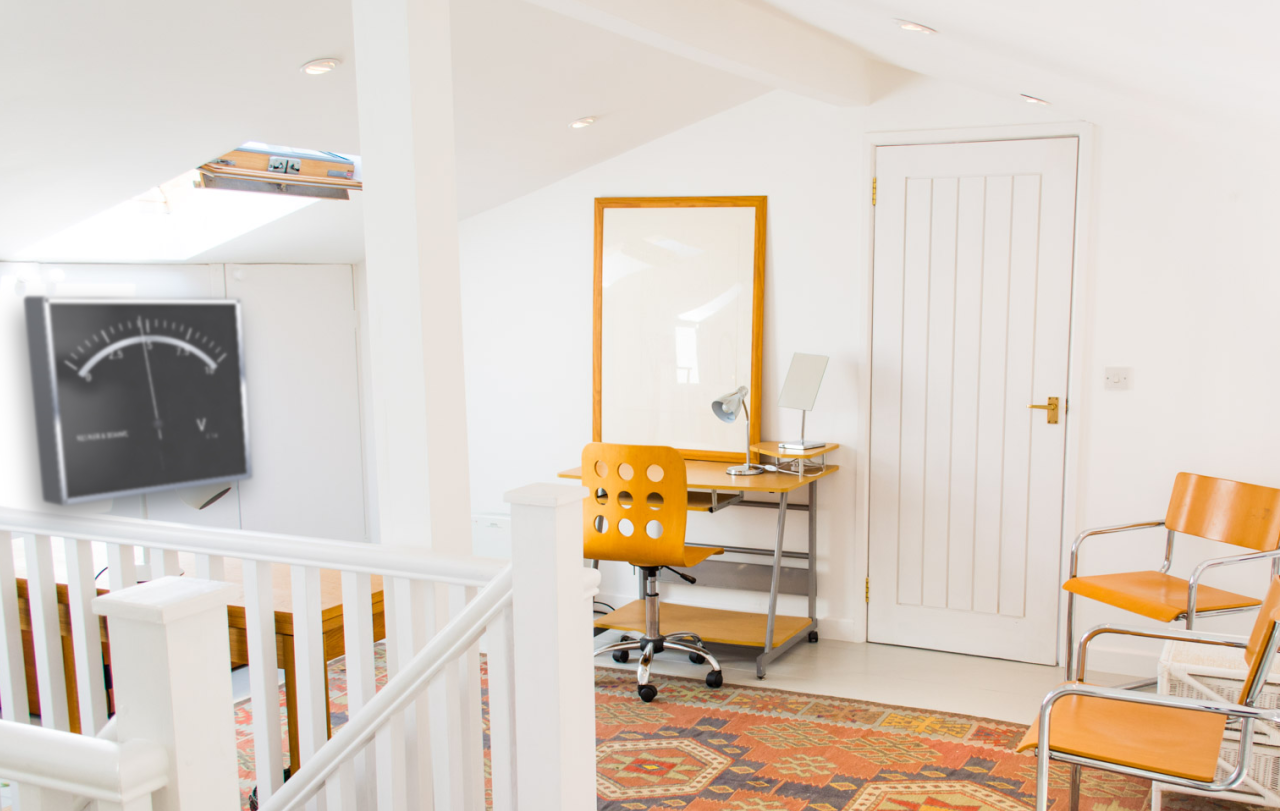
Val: 4.5 V
